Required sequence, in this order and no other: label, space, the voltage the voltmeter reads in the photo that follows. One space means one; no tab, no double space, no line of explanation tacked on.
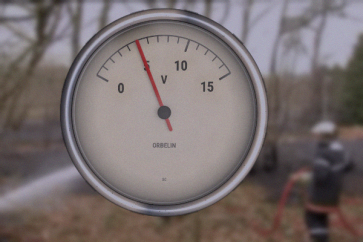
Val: 5 V
